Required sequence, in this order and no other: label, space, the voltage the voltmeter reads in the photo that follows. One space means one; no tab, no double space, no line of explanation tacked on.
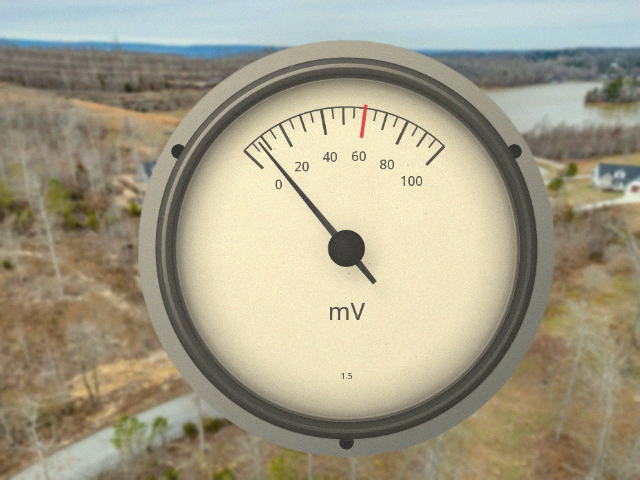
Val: 7.5 mV
